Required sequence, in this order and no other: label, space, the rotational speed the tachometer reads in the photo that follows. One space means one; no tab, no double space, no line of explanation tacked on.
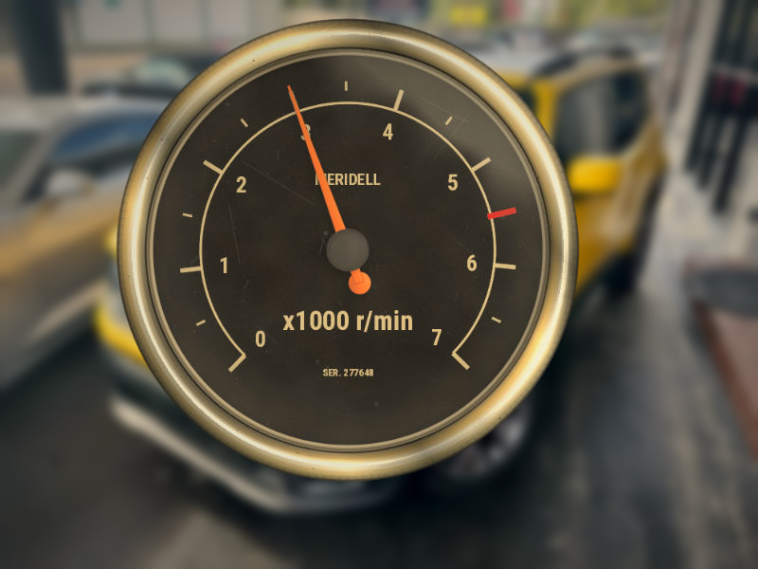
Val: 3000 rpm
